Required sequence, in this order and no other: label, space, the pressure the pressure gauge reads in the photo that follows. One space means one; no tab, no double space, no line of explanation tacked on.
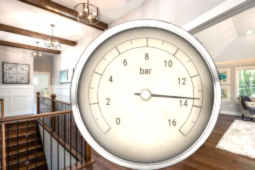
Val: 13.5 bar
